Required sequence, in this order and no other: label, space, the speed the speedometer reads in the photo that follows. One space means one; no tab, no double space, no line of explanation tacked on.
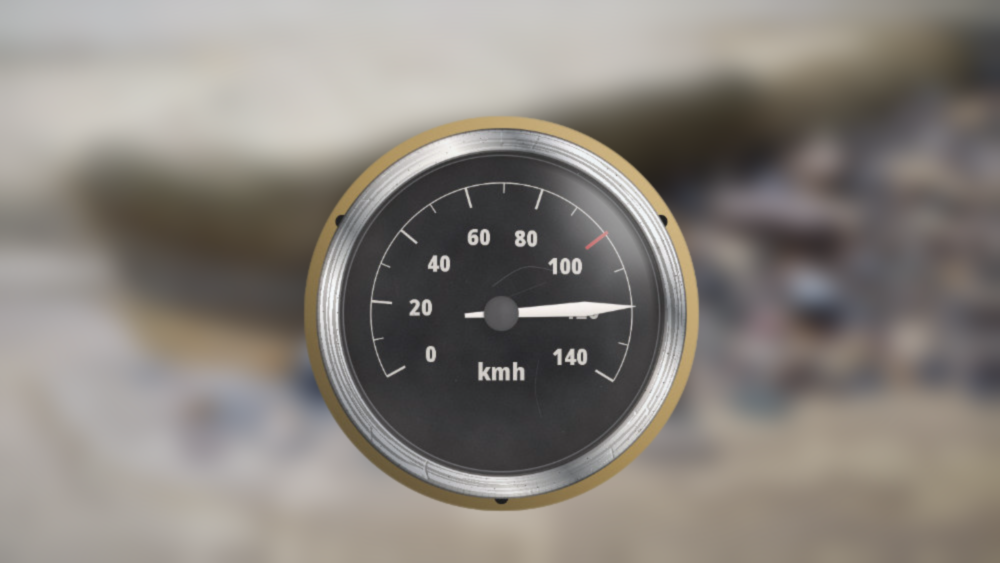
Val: 120 km/h
